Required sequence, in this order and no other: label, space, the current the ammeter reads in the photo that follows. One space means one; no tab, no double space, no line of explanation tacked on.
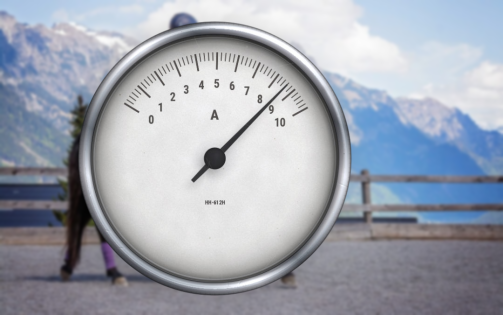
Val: 8.6 A
